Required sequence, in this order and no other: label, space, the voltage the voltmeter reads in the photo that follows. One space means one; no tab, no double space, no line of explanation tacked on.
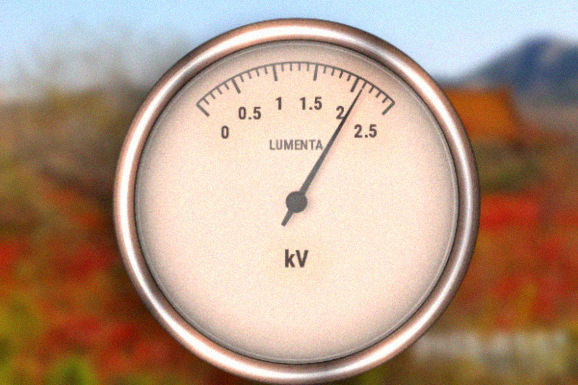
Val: 2.1 kV
